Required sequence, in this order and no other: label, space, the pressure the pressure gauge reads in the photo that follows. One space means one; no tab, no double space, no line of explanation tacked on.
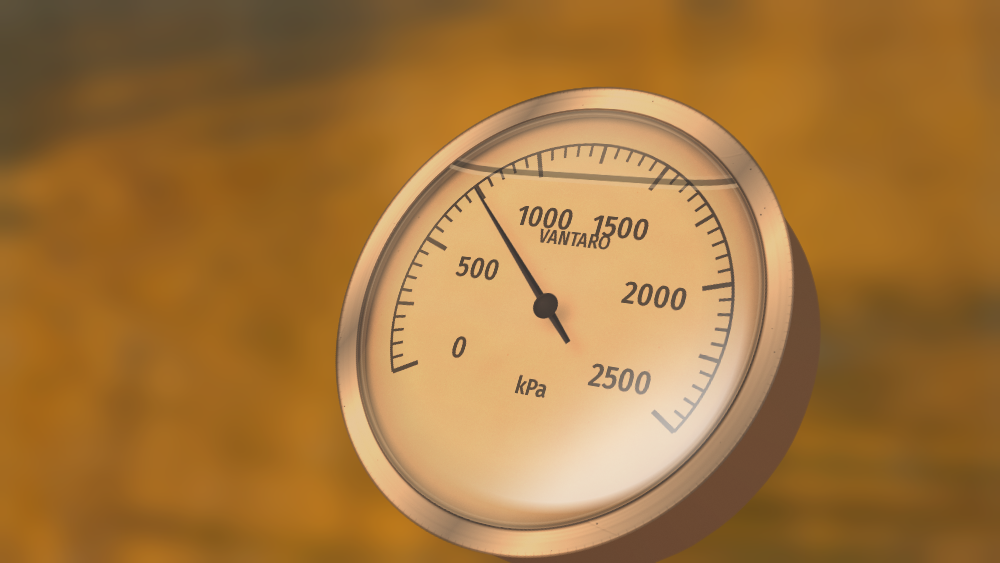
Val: 750 kPa
